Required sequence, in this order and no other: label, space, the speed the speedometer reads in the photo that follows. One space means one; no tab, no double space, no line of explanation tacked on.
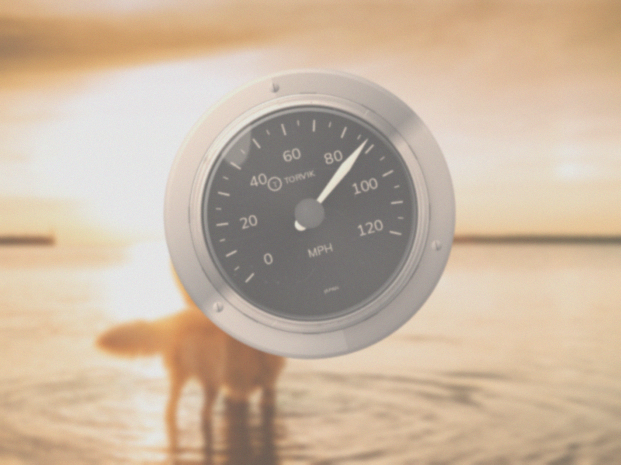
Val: 87.5 mph
